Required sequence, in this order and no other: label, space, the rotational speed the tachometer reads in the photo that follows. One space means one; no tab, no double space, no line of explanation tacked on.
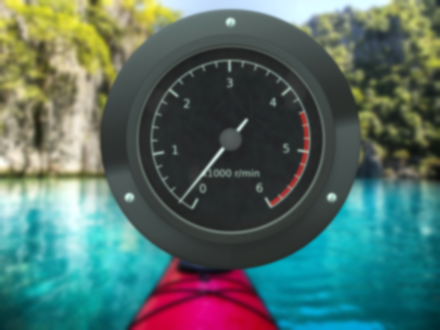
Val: 200 rpm
